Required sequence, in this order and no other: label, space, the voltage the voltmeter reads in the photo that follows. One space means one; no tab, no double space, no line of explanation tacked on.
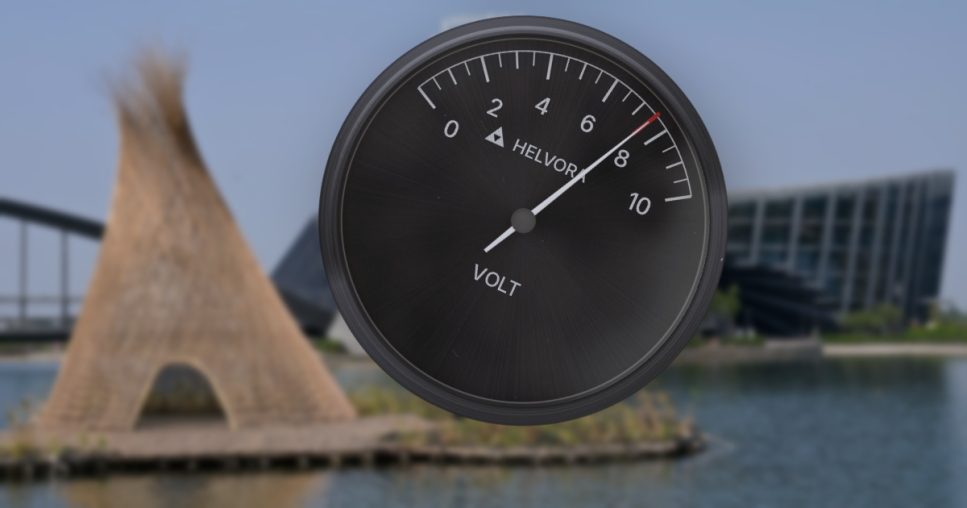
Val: 7.5 V
